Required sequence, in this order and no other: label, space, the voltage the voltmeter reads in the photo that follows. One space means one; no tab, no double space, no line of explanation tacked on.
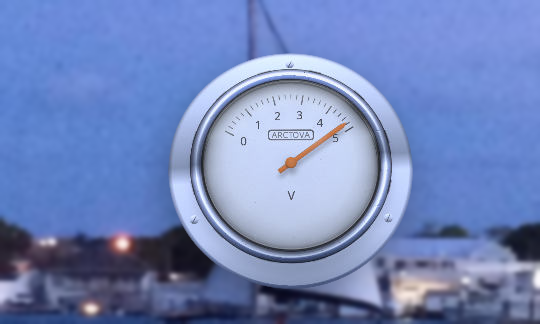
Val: 4.8 V
